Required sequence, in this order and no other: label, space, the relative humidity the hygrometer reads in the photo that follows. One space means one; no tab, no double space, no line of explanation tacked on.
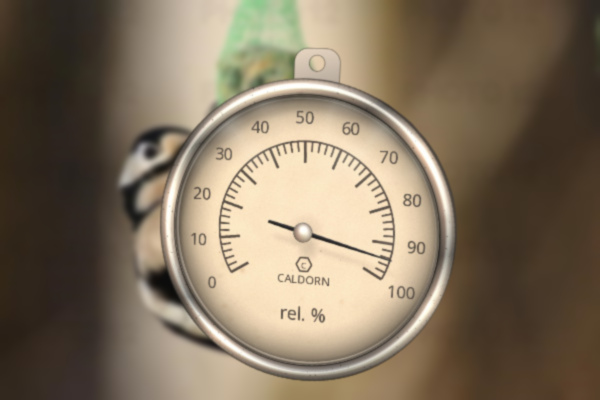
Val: 94 %
